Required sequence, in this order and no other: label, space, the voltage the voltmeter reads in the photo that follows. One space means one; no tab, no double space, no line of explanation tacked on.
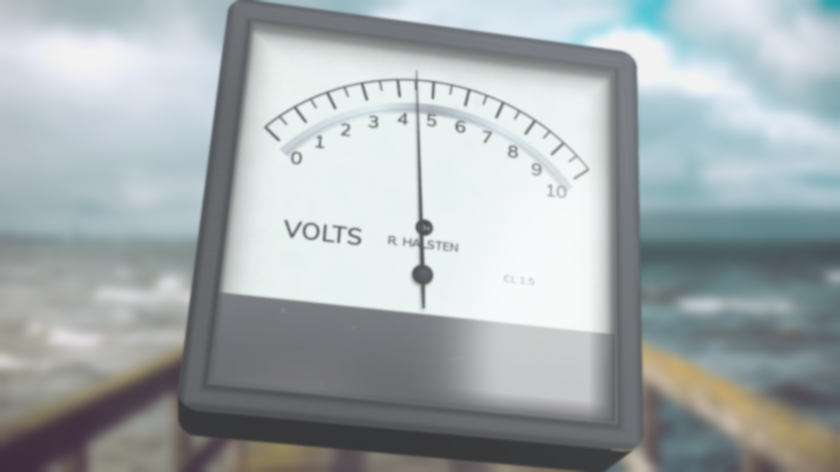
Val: 4.5 V
